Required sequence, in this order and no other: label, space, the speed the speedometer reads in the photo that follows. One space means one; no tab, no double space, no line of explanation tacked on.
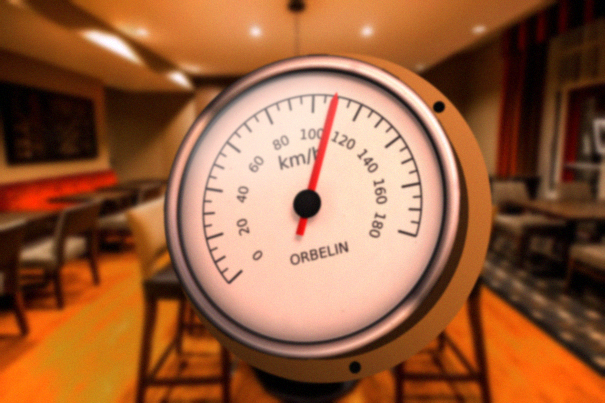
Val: 110 km/h
